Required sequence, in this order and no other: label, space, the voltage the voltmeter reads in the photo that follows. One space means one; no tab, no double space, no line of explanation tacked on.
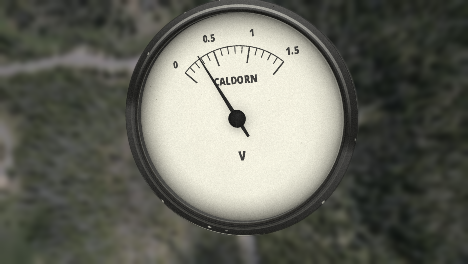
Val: 0.3 V
